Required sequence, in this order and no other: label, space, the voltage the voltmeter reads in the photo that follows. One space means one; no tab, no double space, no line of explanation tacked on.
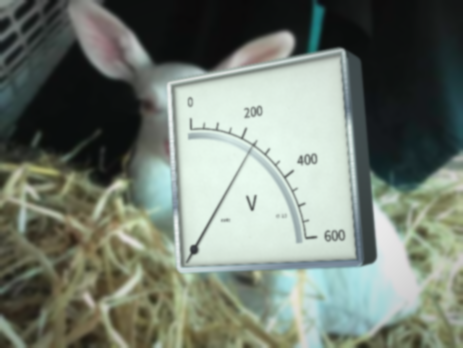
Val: 250 V
